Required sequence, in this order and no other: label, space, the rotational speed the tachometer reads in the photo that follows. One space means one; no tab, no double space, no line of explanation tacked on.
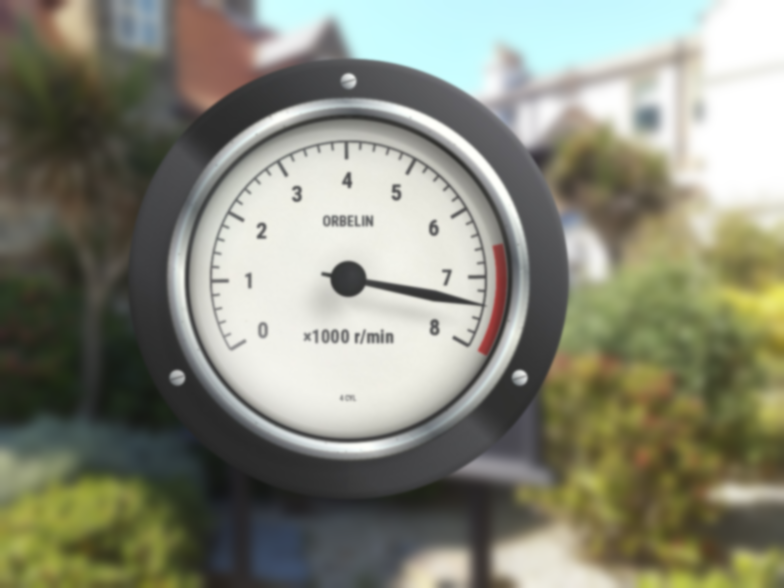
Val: 7400 rpm
